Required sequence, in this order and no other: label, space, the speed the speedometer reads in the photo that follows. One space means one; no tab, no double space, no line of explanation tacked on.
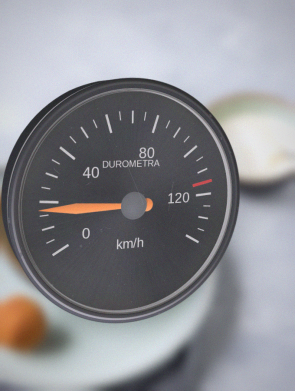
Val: 17.5 km/h
